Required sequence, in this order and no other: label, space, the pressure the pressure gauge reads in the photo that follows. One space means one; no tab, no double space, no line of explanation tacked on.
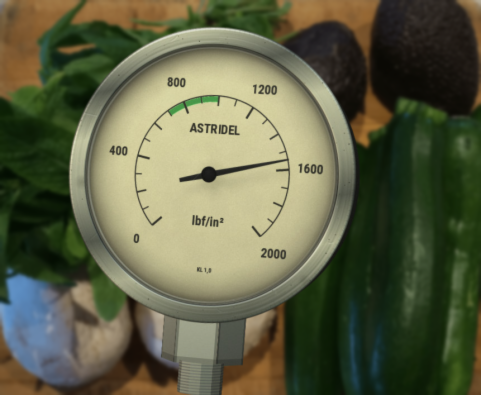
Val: 1550 psi
